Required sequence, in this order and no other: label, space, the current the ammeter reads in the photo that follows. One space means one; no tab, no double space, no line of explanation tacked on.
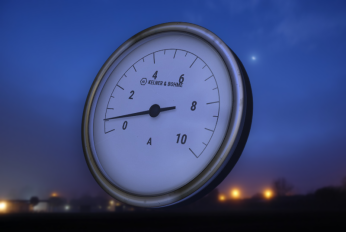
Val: 0.5 A
